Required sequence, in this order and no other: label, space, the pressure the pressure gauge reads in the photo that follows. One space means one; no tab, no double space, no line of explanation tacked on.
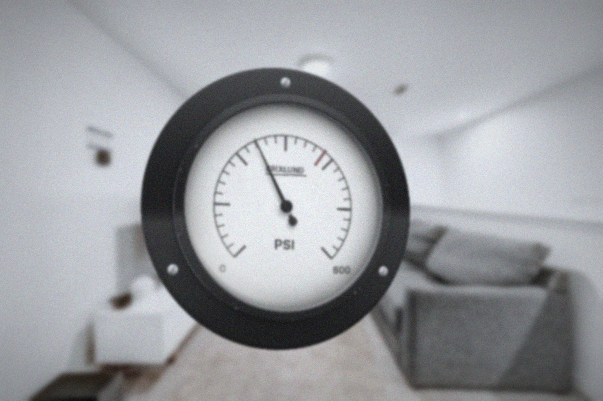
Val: 240 psi
